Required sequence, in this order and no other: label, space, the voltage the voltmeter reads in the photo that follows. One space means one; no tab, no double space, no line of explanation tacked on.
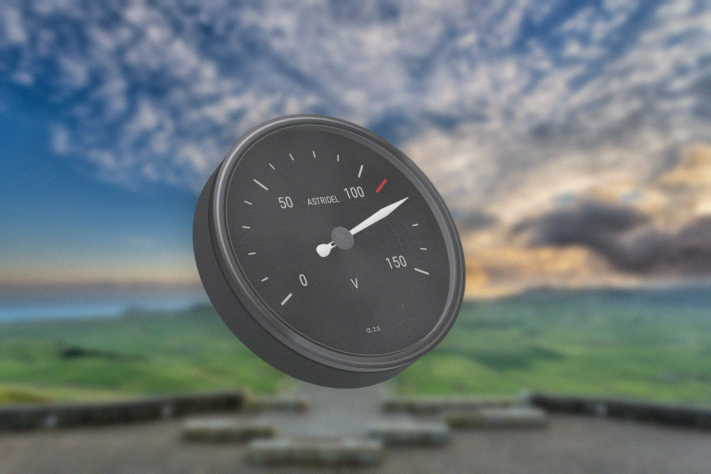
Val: 120 V
